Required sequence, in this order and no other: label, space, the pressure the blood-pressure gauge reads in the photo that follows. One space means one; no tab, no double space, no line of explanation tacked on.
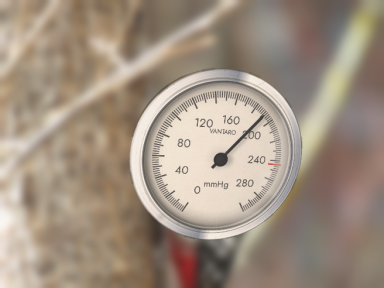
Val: 190 mmHg
